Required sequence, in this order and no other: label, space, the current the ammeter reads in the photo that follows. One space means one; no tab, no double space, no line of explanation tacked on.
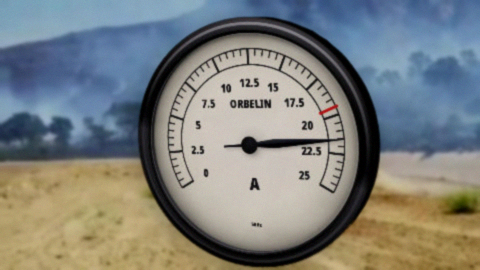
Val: 21.5 A
